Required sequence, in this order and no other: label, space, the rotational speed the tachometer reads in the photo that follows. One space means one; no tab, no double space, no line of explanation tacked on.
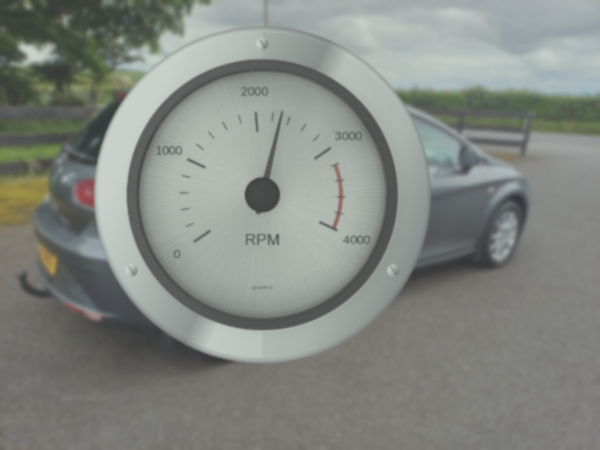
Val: 2300 rpm
